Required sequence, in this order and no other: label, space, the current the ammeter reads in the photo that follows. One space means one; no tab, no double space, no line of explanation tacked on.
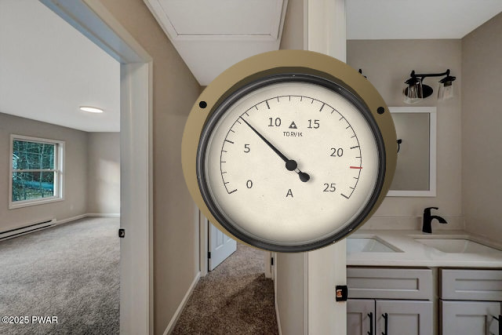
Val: 7.5 A
